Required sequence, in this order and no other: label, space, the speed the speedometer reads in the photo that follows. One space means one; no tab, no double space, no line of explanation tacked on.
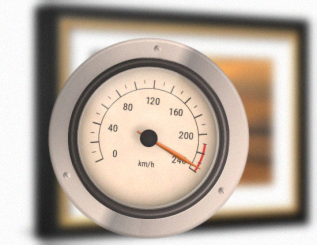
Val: 235 km/h
